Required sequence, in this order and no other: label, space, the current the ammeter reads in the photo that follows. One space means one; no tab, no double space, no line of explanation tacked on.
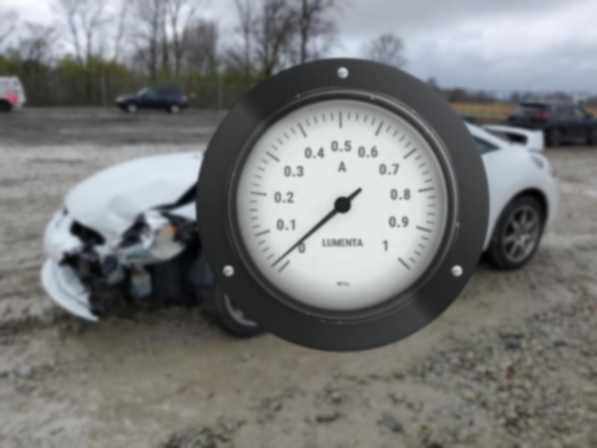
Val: 0.02 A
